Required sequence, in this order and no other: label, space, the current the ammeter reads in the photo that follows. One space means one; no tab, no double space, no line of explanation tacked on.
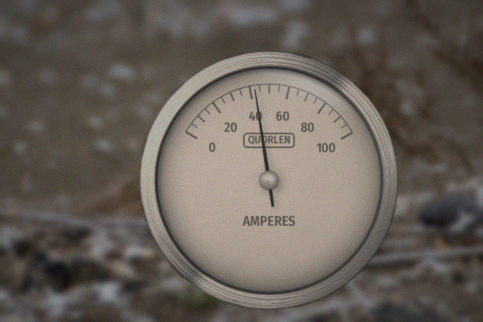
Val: 42.5 A
